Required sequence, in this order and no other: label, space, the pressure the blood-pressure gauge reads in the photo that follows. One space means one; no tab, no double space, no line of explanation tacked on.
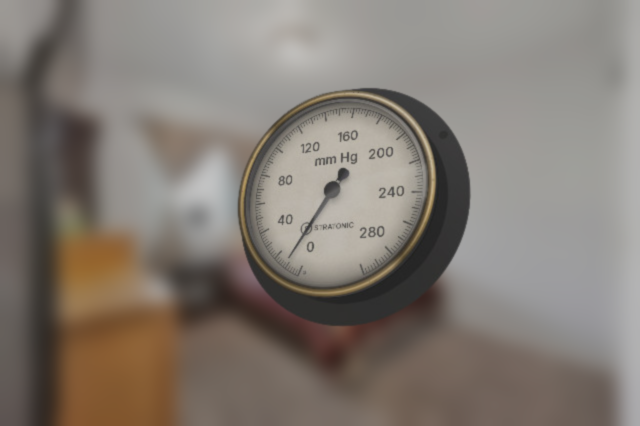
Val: 10 mmHg
